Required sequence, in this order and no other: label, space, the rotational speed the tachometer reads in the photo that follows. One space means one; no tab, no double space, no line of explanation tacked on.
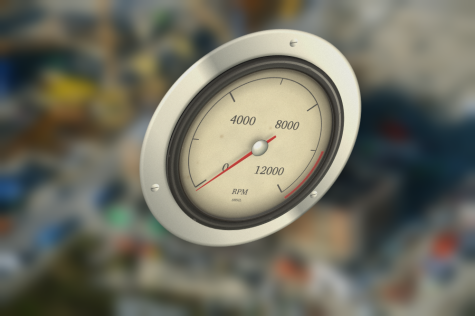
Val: 0 rpm
